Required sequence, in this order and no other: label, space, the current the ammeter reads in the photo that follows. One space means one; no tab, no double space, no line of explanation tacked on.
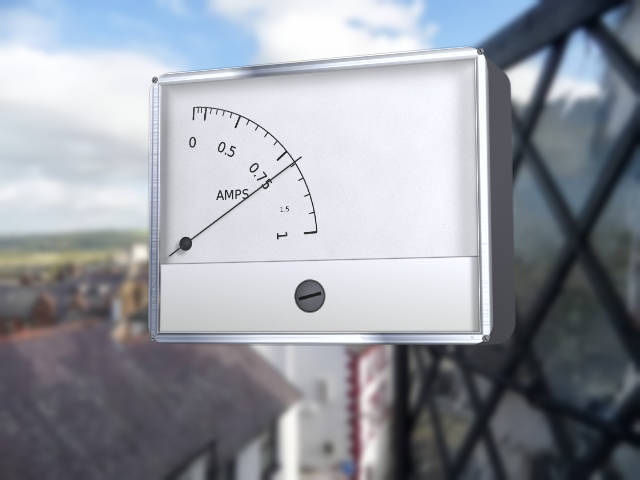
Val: 0.8 A
